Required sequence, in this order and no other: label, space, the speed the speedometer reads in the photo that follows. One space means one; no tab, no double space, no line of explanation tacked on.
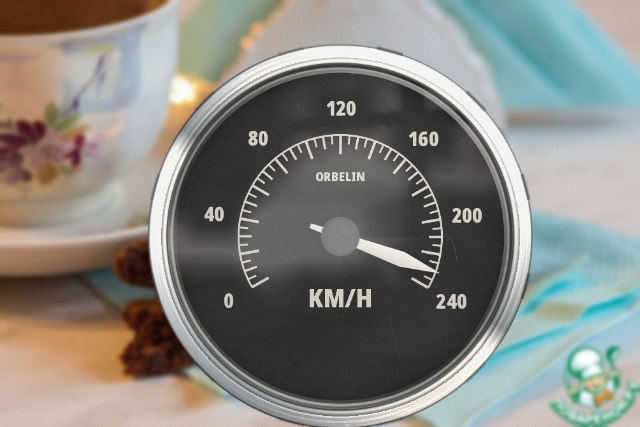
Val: 230 km/h
